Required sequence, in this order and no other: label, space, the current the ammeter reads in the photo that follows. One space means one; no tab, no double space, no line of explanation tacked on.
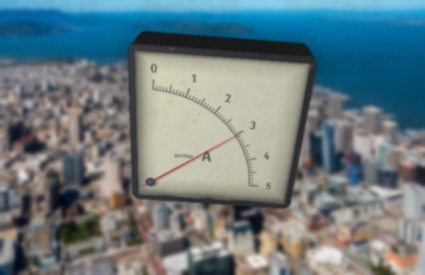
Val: 3 A
